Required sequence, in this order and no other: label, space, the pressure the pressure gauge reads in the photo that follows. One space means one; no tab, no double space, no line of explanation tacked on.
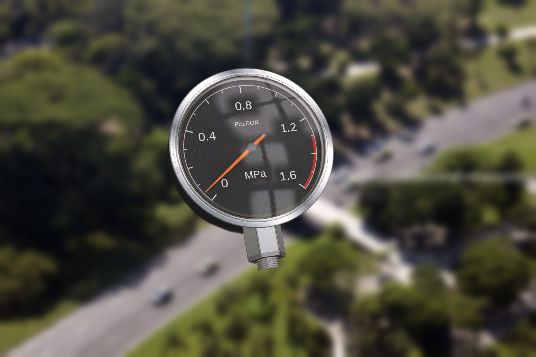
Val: 0.05 MPa
